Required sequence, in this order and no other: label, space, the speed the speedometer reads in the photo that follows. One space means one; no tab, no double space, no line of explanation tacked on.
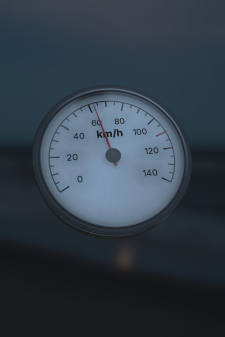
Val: 62.5 km/h
